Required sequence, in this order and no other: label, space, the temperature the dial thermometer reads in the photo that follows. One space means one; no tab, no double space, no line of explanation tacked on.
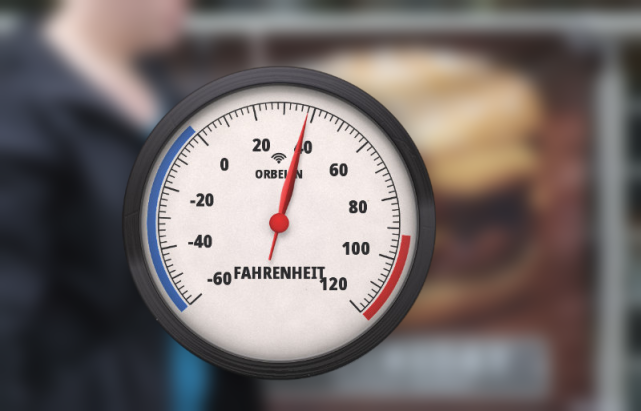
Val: 38 °F
